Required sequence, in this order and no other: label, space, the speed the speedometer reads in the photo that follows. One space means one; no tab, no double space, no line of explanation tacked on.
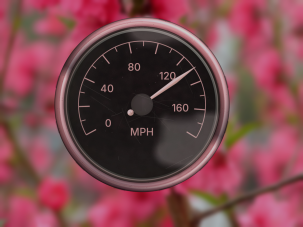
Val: 130 mph
